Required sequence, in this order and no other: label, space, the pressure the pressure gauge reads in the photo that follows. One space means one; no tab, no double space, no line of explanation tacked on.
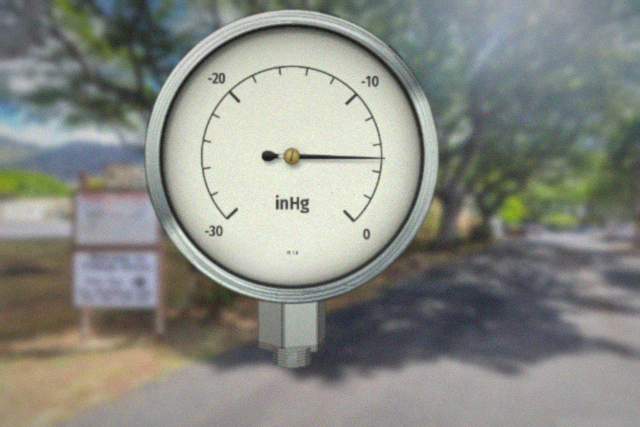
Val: -5 inHg
